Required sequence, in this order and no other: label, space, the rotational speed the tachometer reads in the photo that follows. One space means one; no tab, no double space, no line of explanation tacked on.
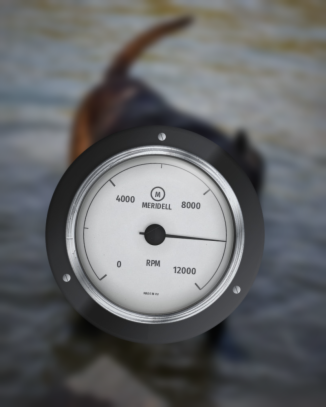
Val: 10000 rpm
